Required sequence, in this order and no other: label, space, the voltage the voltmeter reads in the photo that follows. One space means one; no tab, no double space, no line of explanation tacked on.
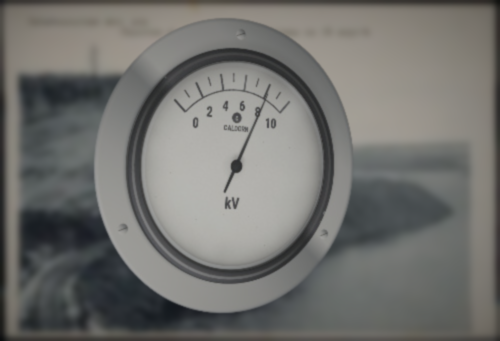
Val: 8 kV
